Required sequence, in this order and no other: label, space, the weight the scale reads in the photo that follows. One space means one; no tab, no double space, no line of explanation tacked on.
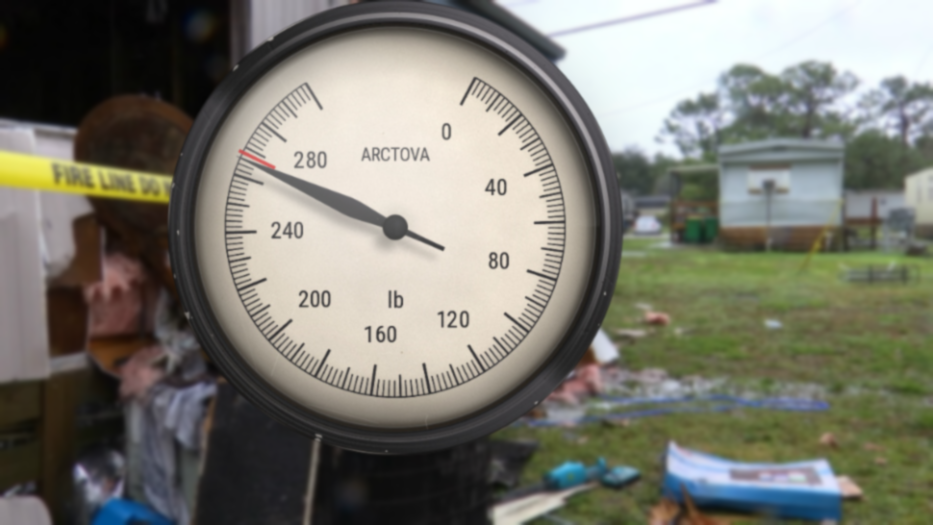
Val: 266 lb
